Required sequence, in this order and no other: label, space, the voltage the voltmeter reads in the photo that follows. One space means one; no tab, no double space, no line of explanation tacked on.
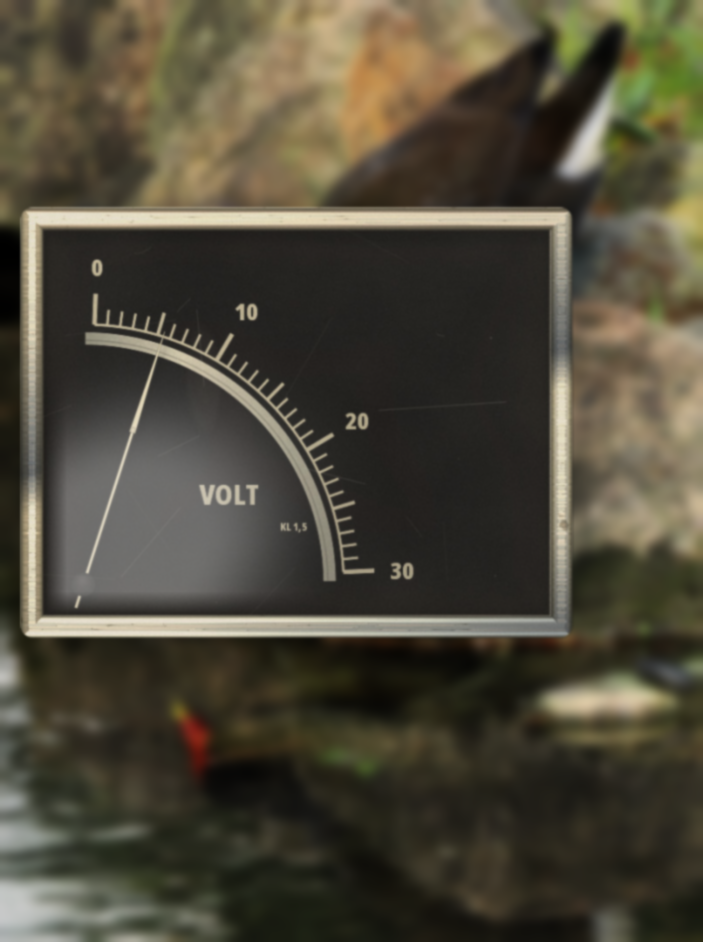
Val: 5.5 V
